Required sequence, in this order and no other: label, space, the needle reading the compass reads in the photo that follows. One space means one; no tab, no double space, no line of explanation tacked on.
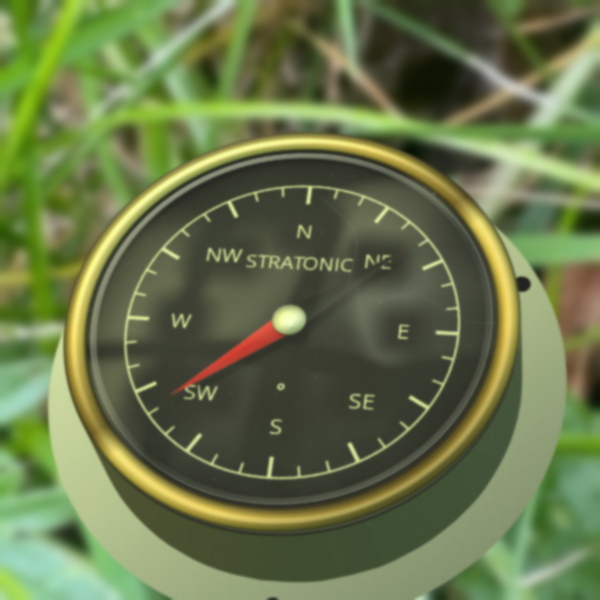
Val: 230 °
